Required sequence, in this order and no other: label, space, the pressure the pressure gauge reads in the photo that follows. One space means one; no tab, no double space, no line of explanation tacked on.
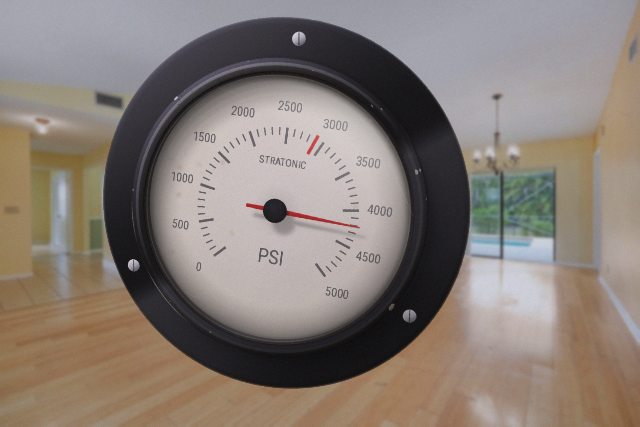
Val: 4200 psi
